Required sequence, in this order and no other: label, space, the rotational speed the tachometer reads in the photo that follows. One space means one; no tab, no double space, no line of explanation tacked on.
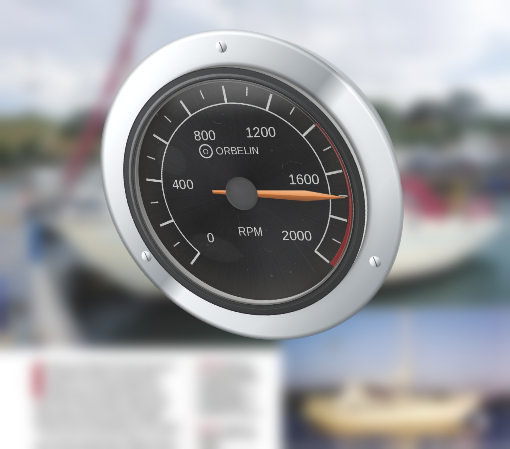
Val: 1700 rpm
